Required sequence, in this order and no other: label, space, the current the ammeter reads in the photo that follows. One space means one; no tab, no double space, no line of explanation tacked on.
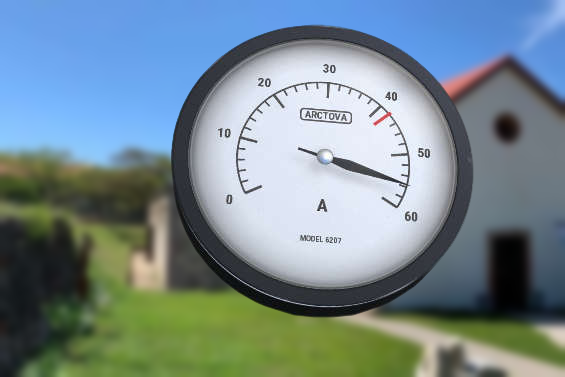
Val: 56 A
